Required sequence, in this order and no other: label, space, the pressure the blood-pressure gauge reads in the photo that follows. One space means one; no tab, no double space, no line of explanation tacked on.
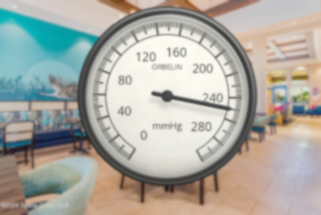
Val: 250 mmHg
